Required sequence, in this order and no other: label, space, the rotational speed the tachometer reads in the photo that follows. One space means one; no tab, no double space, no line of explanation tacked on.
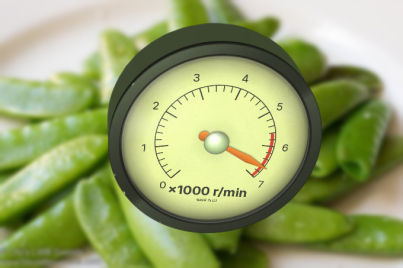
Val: 6600 rpm
